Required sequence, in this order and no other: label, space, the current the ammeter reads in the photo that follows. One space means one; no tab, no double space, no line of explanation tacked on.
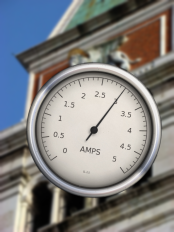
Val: 3 A
